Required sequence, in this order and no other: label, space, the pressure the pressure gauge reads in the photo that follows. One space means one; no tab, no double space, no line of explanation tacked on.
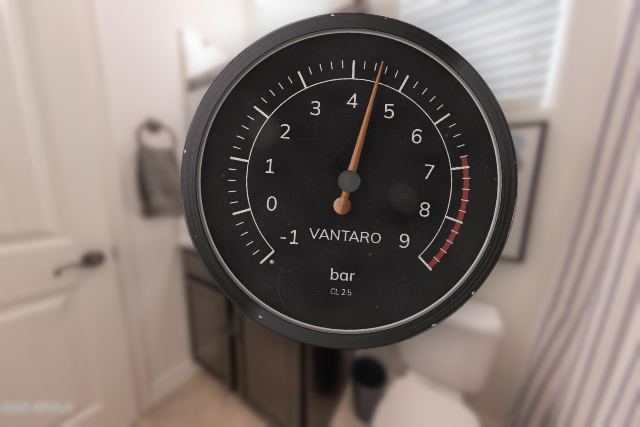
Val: 4.5 bar
